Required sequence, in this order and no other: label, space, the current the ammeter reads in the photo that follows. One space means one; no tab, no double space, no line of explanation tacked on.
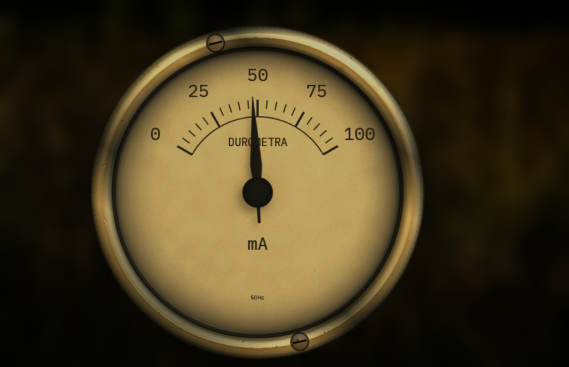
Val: 47.5 mA
